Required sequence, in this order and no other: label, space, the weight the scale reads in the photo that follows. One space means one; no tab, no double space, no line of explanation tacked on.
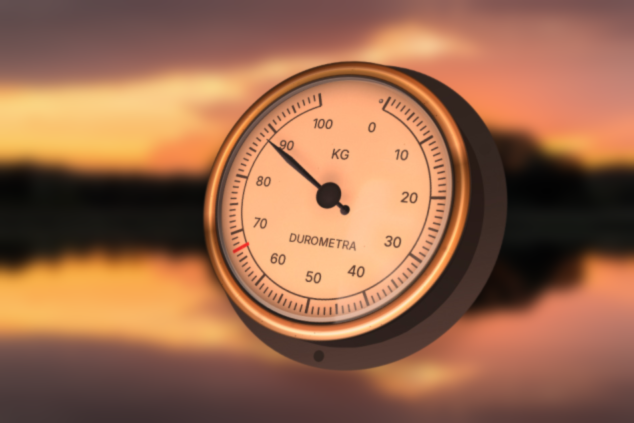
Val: 88 kg
